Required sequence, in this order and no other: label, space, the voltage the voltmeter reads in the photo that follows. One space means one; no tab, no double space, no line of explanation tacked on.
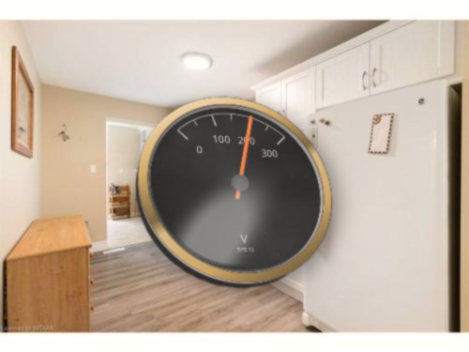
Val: 200 V
